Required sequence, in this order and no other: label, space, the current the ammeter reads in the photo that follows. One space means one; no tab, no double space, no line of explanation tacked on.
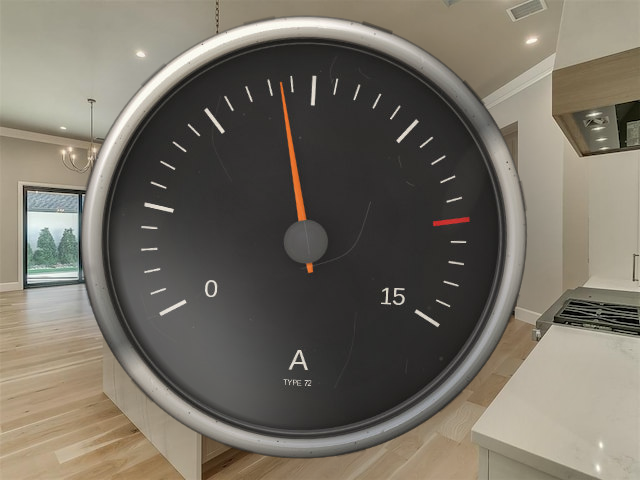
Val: 6.75 A
